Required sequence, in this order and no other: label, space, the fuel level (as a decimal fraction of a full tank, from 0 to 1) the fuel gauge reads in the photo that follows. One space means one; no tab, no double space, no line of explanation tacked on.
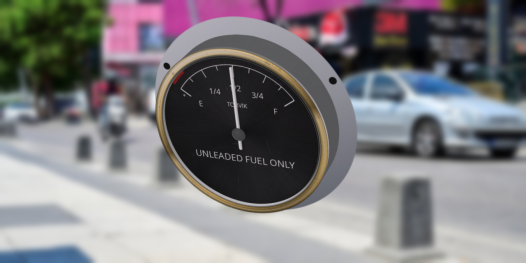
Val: 0.5
